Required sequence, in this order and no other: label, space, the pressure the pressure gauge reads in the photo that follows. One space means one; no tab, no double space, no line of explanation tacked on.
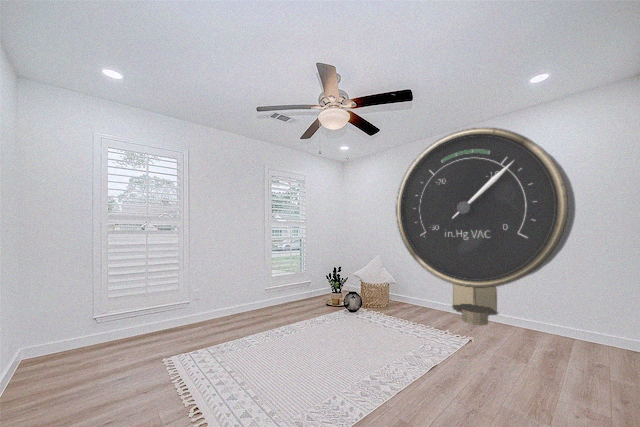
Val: -9 inHg
